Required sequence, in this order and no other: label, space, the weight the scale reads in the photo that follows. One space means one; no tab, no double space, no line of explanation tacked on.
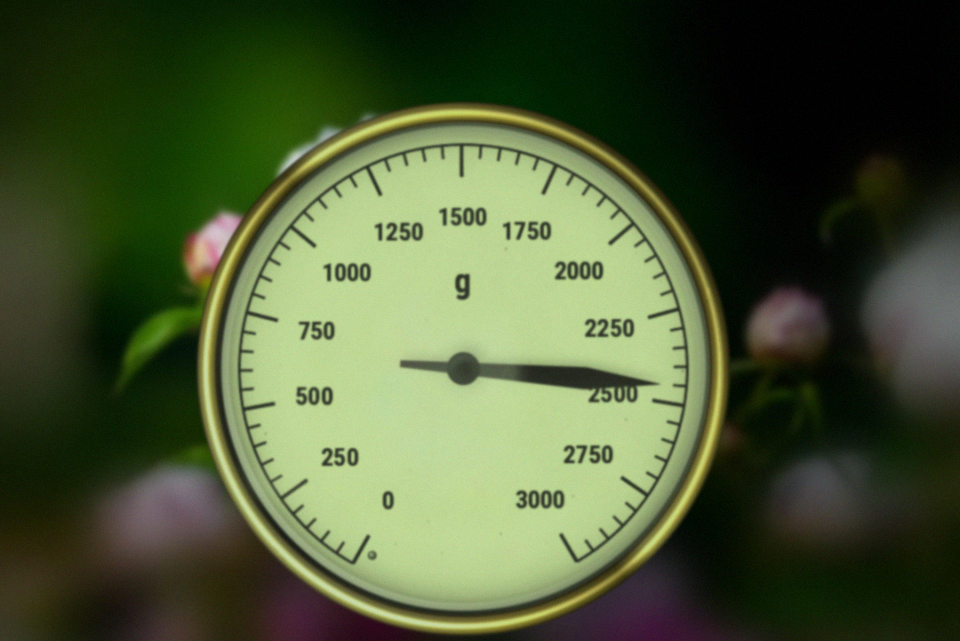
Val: 2450 g
